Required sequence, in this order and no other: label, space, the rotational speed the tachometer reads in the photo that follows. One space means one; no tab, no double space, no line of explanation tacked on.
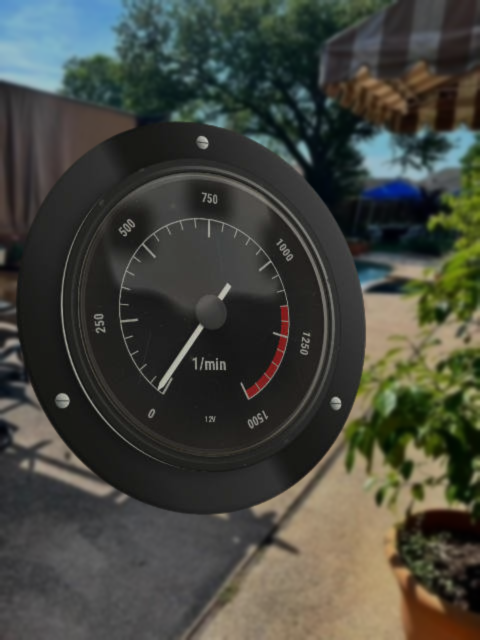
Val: 25 rpm
